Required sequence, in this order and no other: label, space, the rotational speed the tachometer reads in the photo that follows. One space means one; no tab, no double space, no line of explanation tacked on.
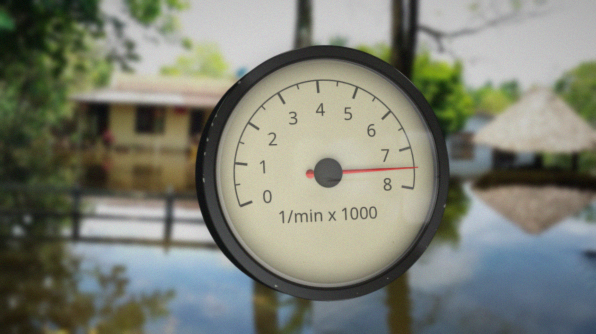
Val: 7500 rpm
